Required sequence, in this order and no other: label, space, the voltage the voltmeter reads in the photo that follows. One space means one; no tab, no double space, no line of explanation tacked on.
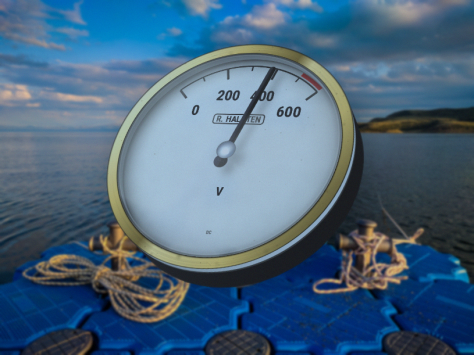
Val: 400 V
